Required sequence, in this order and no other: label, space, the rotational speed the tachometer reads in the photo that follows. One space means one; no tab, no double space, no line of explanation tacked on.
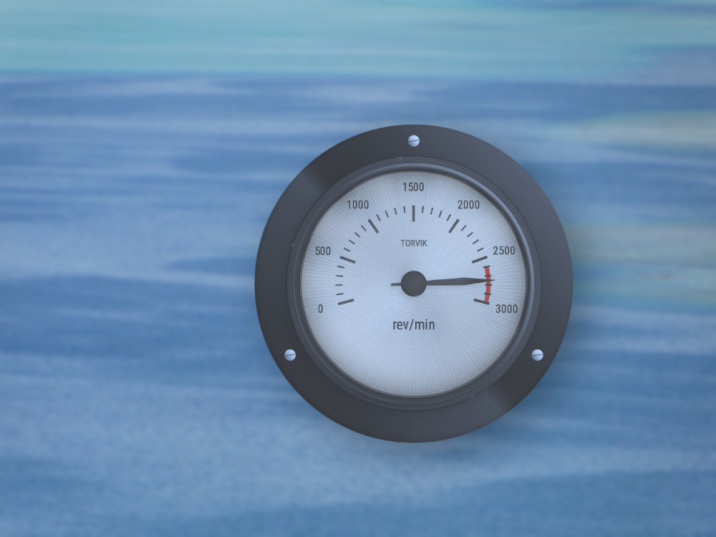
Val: 2750 rpm
